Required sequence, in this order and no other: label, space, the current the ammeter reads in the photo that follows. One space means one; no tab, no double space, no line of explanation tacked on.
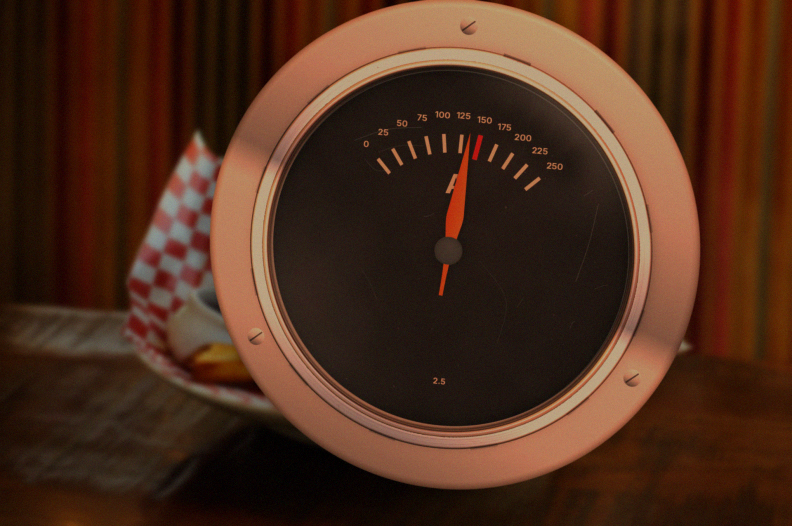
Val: 137.5 A
